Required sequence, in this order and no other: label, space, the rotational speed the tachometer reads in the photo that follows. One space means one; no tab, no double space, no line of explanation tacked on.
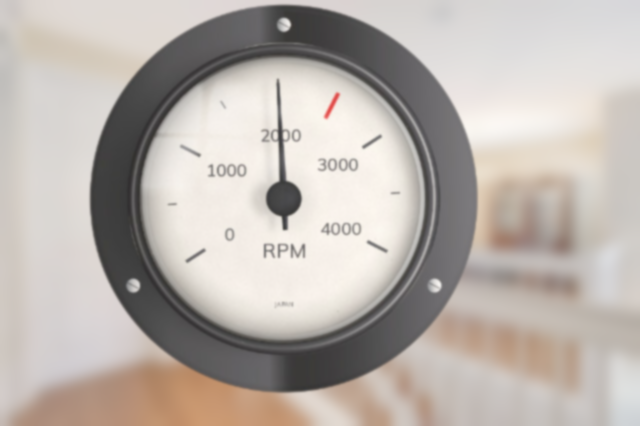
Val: 2000 rpm
